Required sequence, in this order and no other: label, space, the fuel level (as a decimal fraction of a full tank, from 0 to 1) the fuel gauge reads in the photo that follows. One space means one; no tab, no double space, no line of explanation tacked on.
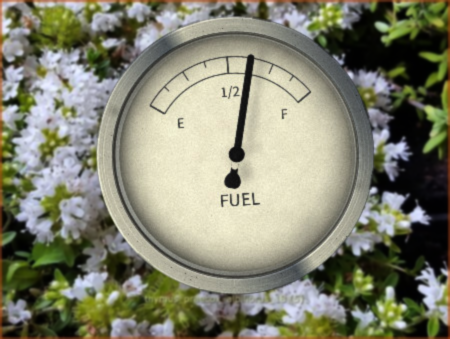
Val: 0.625
